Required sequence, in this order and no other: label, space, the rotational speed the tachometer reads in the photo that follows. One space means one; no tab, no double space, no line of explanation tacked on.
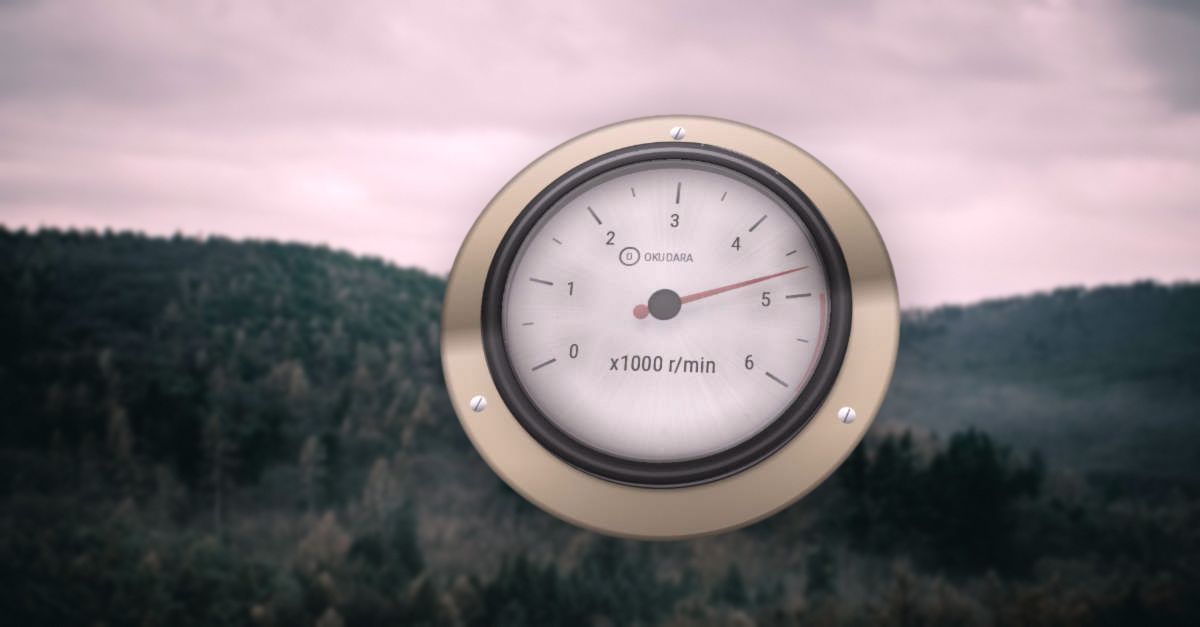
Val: 4750 rpm
